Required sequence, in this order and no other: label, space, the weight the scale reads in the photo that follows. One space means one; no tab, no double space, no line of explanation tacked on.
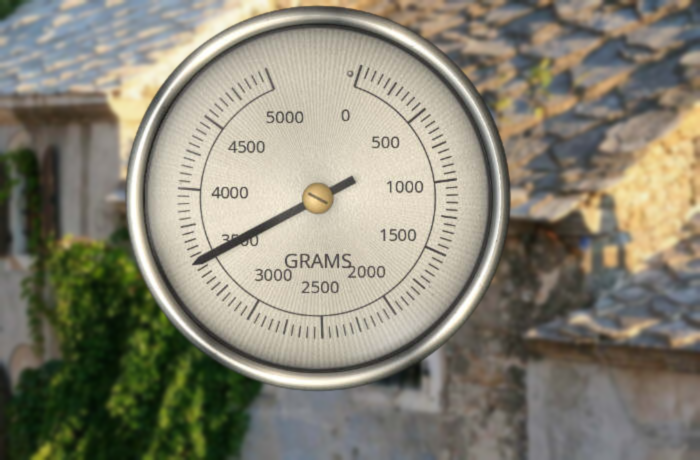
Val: 3500 g
